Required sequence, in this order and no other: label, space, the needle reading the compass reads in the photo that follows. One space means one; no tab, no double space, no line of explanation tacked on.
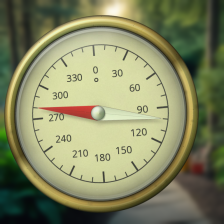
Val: 280 °
